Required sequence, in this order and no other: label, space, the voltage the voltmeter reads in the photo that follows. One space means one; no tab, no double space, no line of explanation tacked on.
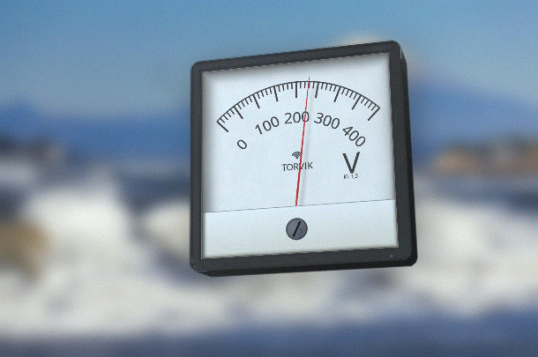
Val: 230 V
